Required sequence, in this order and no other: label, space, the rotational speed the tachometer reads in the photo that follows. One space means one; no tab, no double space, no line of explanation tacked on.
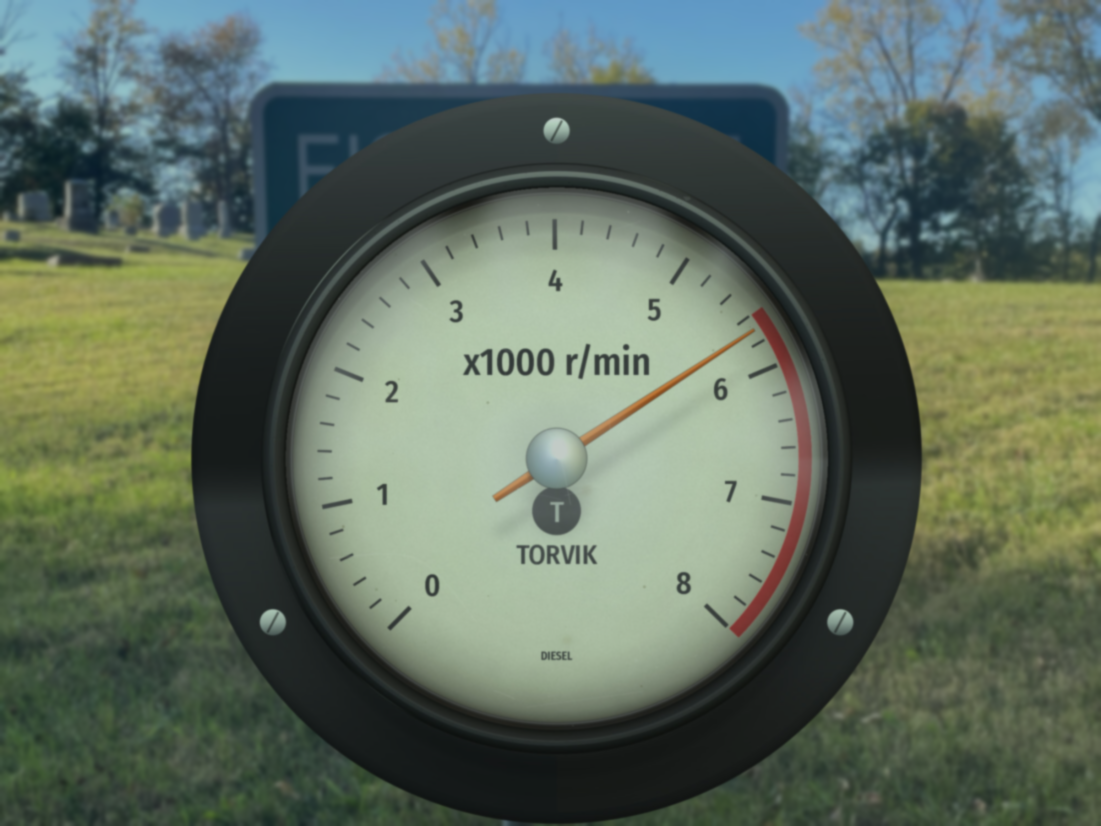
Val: 5700 rpm
